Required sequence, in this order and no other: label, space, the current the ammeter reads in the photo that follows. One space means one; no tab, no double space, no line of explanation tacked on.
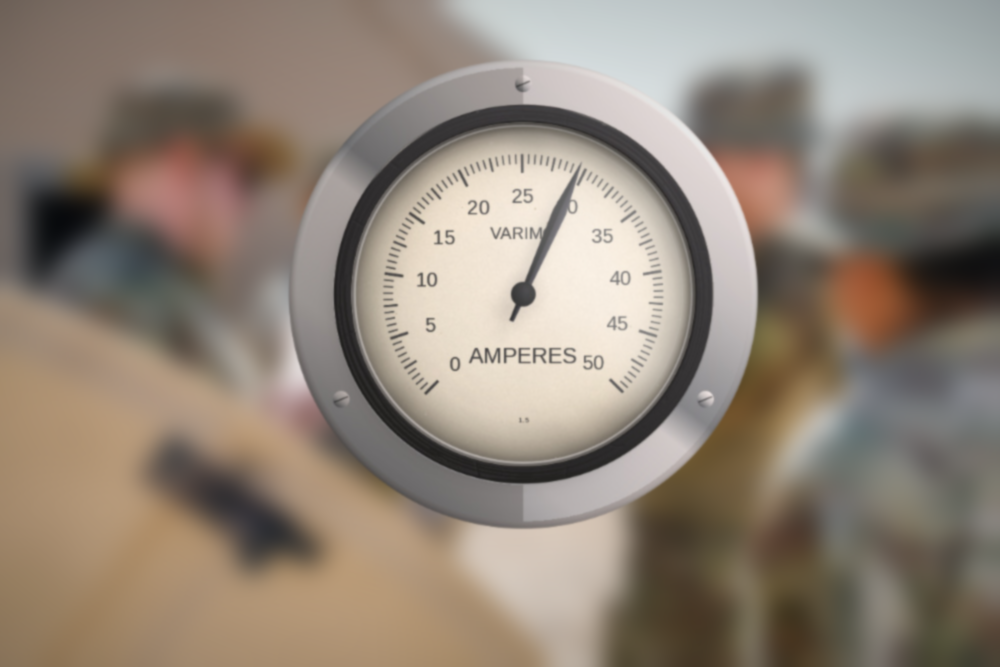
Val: 29.5 A
